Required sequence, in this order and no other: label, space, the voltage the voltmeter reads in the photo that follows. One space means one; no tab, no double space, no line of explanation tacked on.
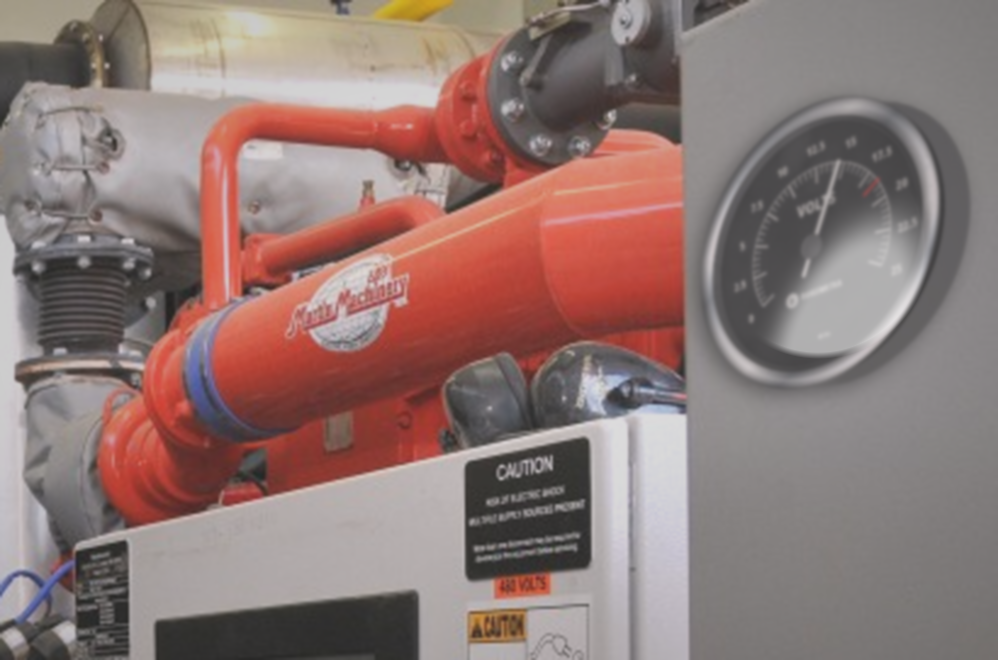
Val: 15 V
